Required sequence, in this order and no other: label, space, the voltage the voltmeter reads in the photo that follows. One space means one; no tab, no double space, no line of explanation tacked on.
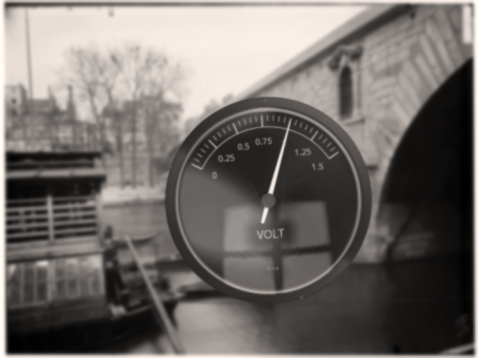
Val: 1 V
